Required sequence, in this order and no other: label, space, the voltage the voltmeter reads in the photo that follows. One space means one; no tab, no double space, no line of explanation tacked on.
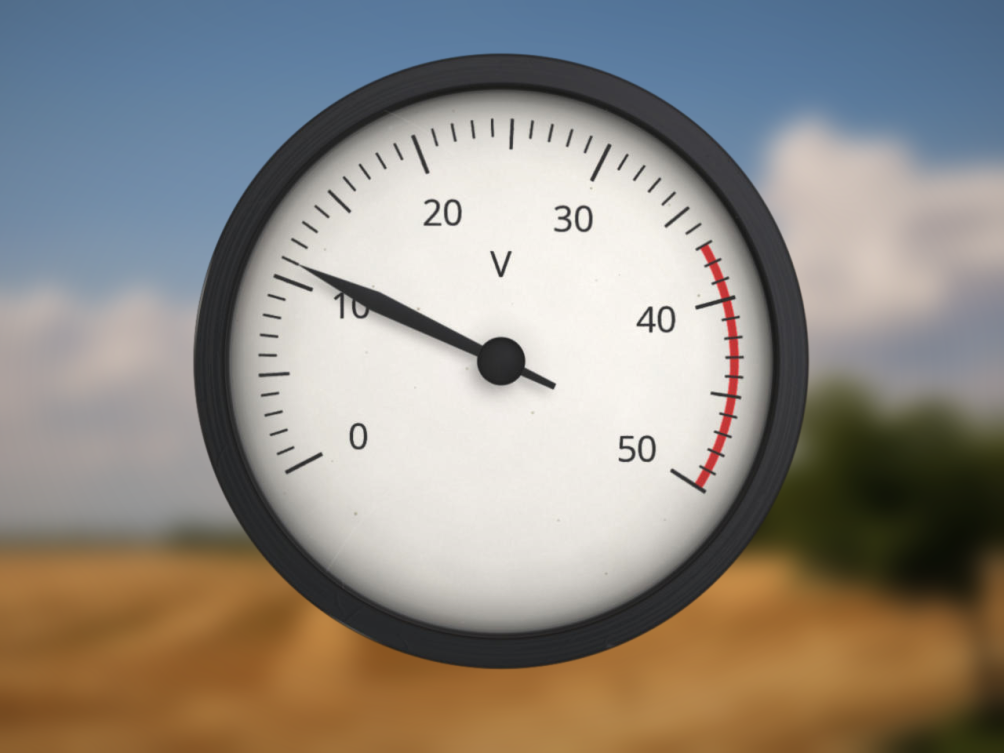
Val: 11 V
